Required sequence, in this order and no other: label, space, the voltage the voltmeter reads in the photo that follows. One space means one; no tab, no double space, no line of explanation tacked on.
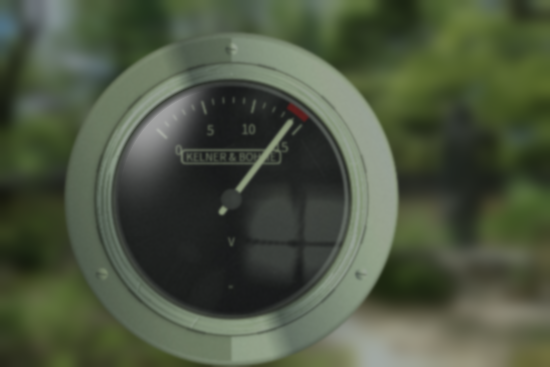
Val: 14 V
